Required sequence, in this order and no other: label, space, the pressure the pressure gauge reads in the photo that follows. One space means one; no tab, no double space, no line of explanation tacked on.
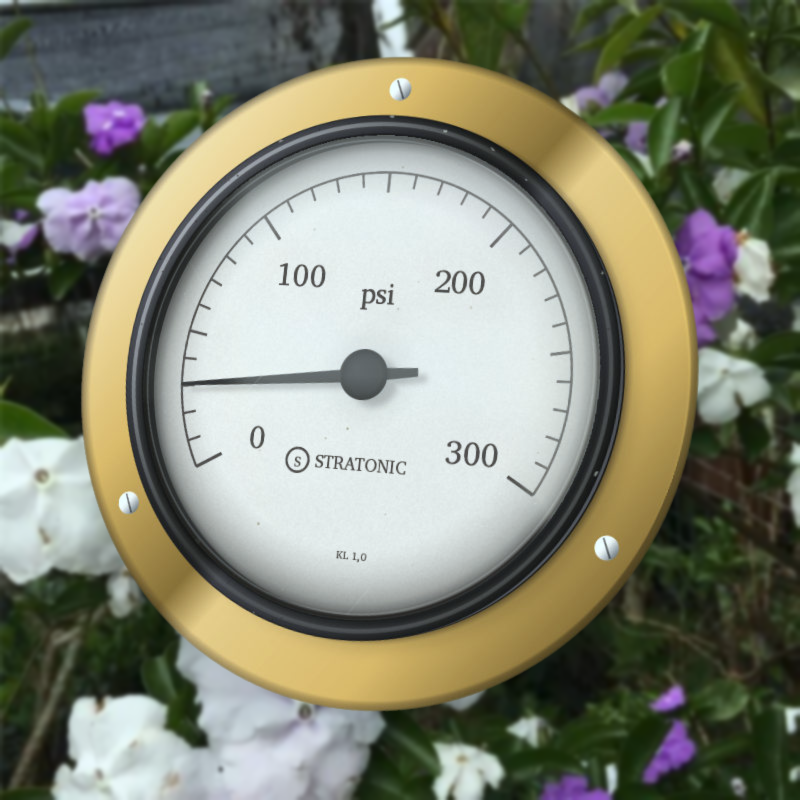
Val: 30 psi
